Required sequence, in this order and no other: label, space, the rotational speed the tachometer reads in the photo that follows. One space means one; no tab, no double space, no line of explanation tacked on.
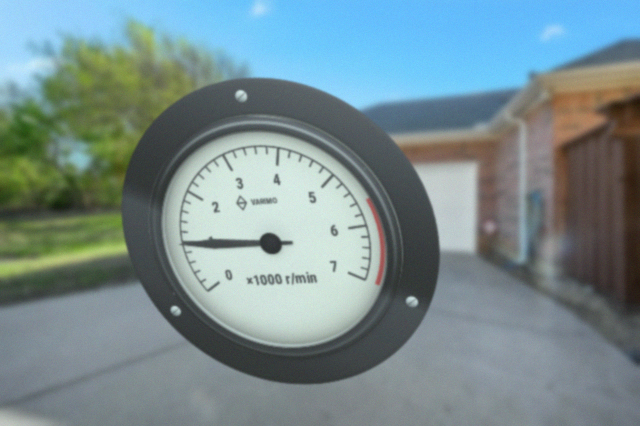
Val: 1000 rpm
